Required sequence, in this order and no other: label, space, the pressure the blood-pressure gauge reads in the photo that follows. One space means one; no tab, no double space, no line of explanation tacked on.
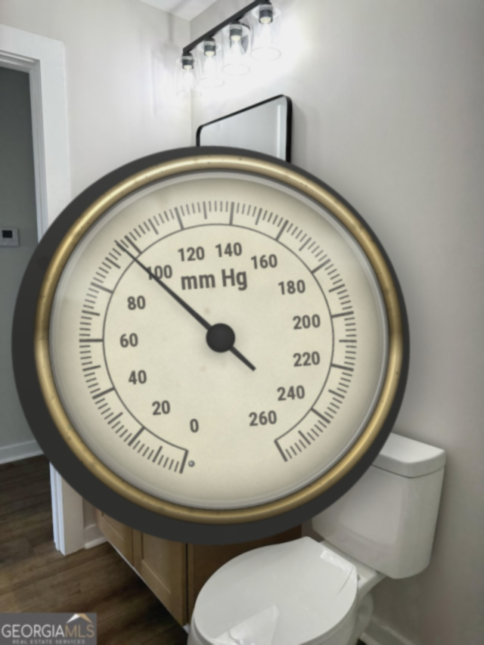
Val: 96 mmHg
